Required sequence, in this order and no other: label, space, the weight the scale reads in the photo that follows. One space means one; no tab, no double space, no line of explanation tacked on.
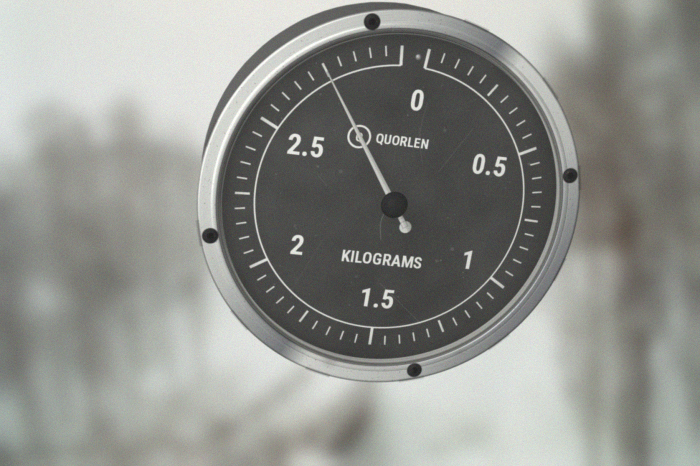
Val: 2.75 kg
